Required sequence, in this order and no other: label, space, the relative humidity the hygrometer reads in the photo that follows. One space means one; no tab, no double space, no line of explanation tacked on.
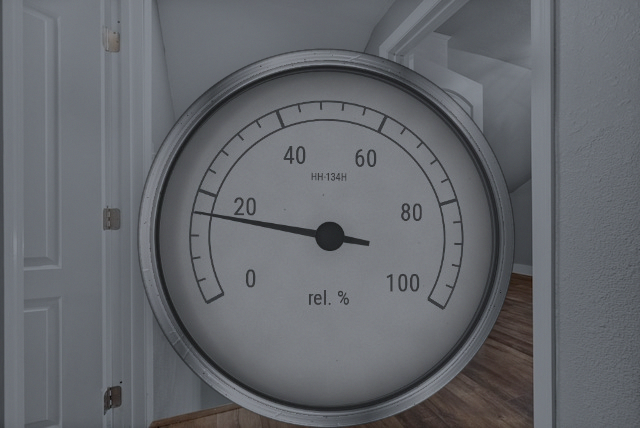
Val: 16 %
